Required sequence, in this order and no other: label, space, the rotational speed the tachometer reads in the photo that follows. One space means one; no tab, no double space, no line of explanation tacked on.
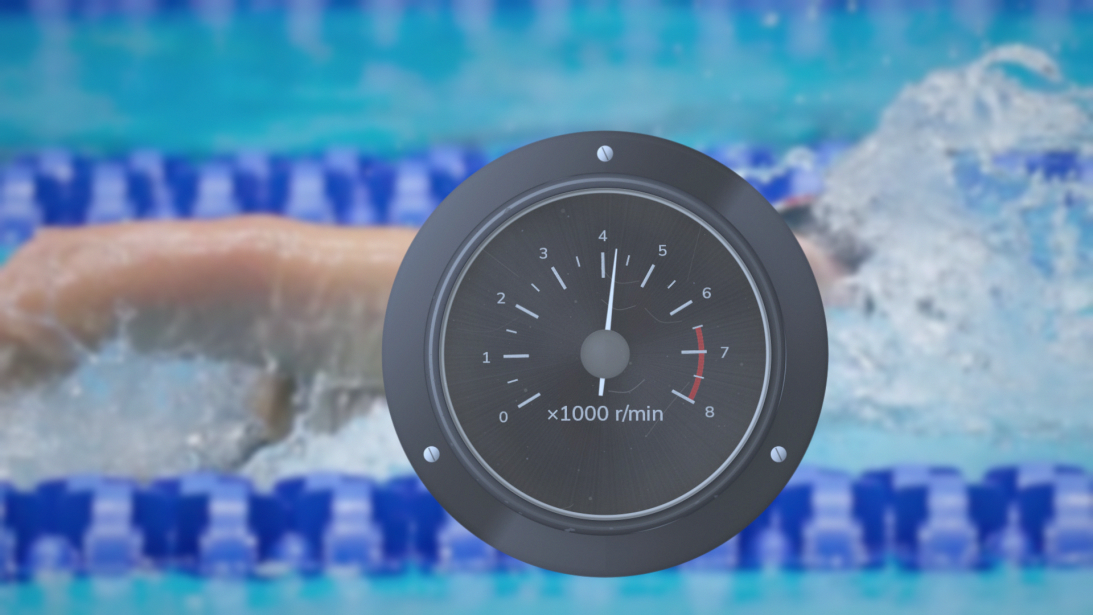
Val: 4250 rpm
